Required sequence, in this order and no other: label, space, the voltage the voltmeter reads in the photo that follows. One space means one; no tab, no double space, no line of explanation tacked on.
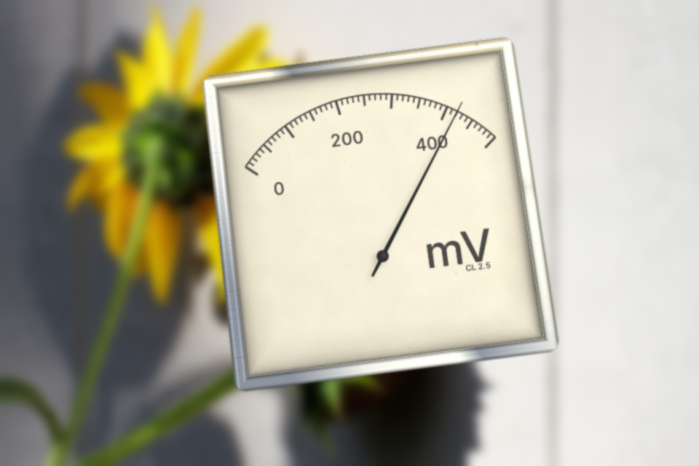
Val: 420 mV
